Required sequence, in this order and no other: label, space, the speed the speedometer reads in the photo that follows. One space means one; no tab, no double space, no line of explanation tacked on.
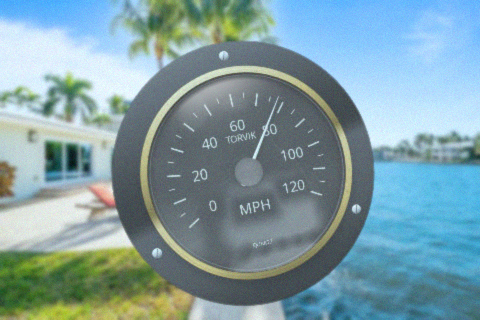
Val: 77.5 mph
